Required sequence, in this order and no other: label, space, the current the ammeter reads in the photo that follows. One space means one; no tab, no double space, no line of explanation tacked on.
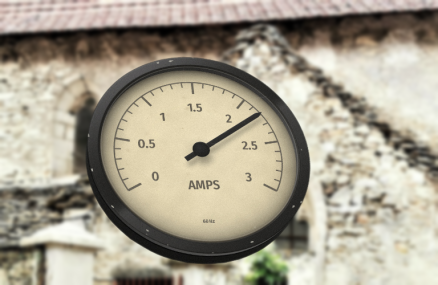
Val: 2.2 A
